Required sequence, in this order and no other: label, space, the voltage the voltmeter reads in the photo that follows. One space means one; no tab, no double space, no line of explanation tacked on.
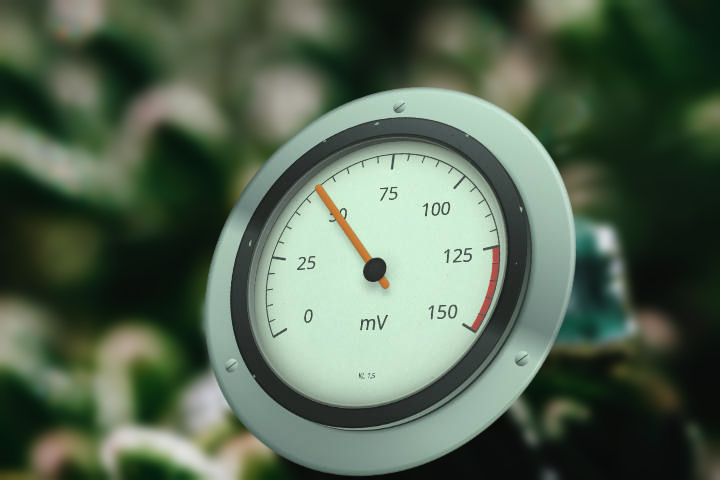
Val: 50 mV
